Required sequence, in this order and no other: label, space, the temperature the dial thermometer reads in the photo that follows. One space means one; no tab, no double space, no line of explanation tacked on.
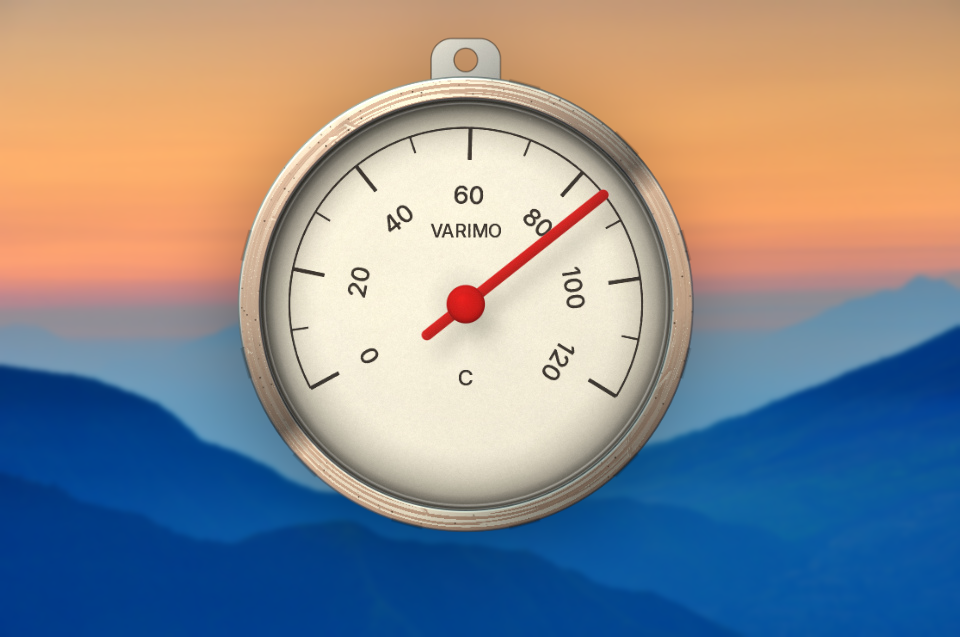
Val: 85 °C
